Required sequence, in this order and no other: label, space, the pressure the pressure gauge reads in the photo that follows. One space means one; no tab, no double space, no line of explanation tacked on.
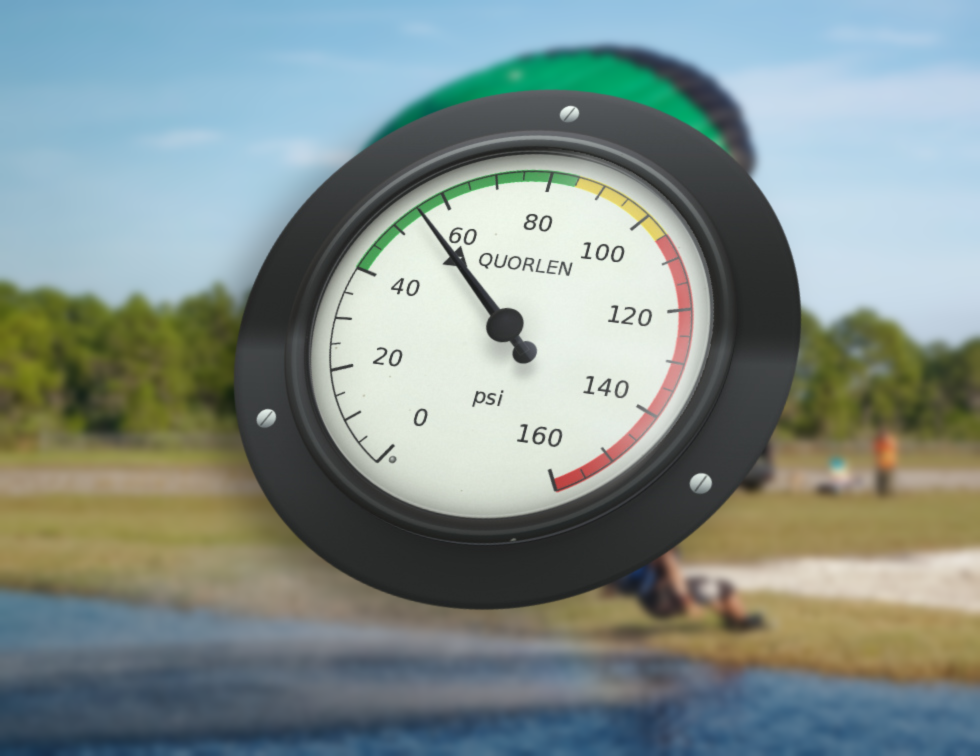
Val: 55 psi
